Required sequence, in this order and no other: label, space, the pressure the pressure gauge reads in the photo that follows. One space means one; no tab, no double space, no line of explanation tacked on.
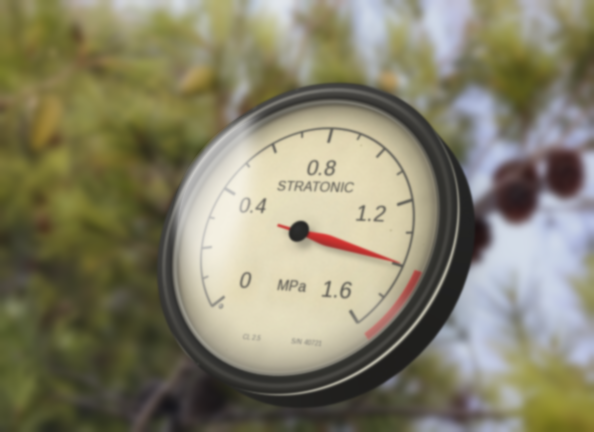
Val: 1.4 MPa
